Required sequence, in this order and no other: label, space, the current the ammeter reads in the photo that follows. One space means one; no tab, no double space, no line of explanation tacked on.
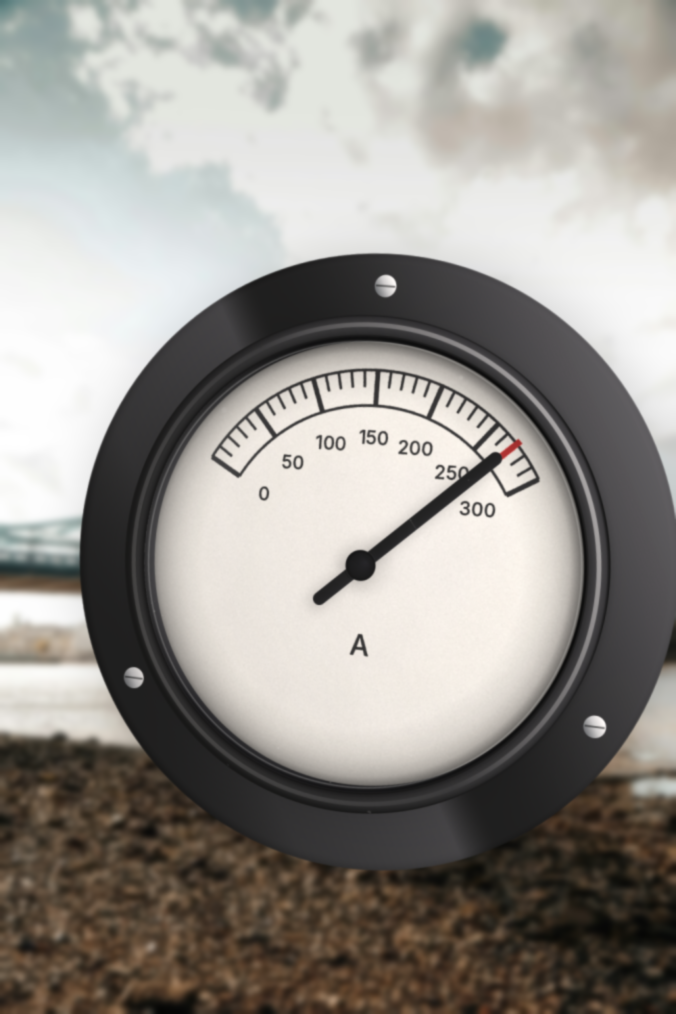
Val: 270 A
